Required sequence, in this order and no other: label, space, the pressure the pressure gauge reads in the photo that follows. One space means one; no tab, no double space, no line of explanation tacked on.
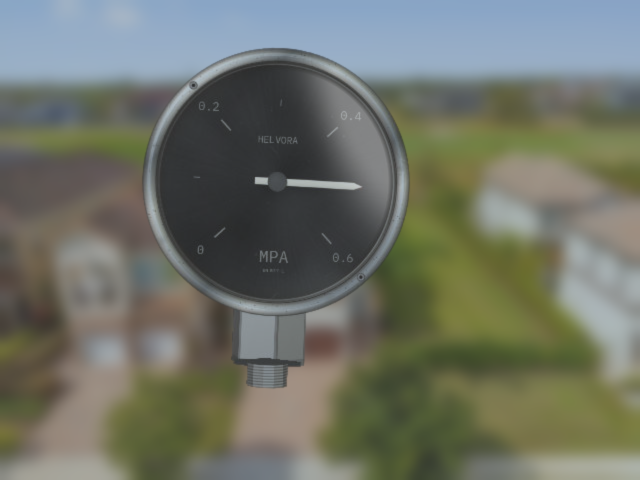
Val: 0.5 MPa
